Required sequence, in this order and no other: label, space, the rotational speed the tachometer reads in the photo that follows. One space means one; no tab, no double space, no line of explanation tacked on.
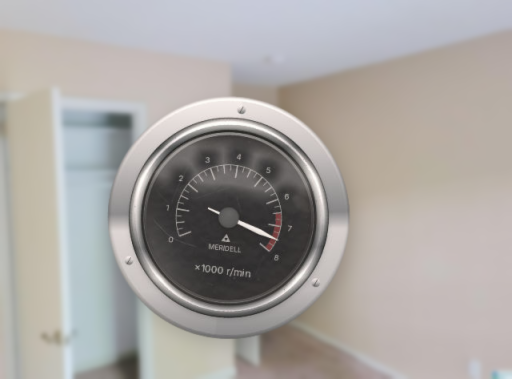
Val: 7500 rpm
